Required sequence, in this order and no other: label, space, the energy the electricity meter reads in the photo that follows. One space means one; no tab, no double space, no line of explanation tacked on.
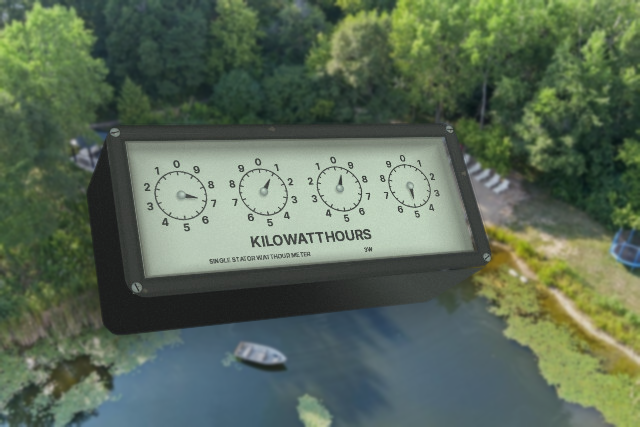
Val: 7095 kWh
